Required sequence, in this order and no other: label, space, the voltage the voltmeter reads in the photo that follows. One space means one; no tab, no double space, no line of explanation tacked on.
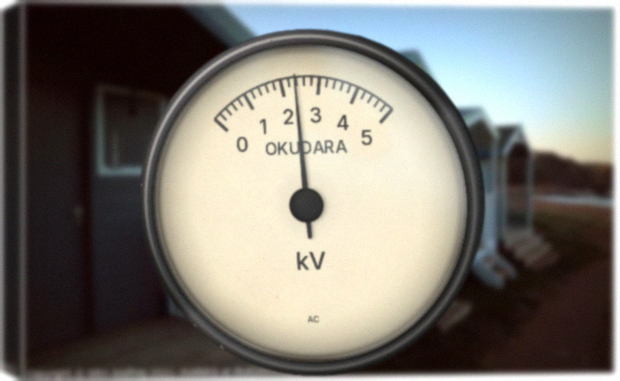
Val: 2.4 kV
